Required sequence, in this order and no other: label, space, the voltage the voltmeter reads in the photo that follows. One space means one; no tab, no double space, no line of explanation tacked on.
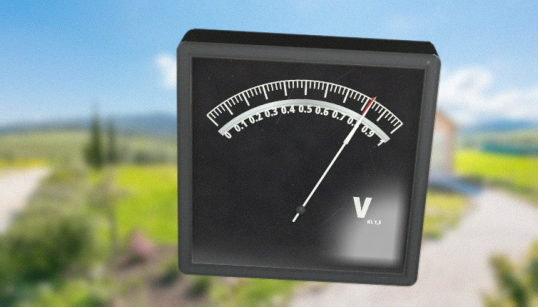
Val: 0.82 V
